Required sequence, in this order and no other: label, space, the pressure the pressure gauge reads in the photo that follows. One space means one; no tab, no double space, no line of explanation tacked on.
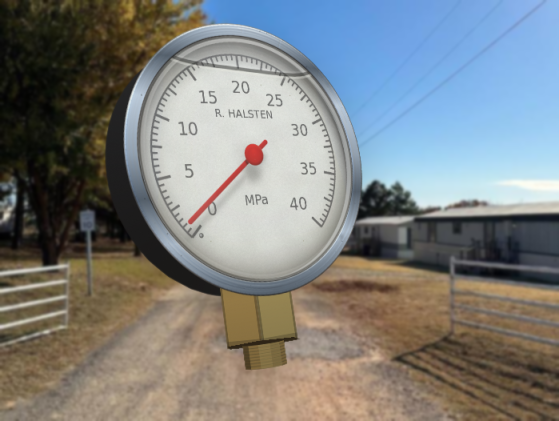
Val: 1 MPa
